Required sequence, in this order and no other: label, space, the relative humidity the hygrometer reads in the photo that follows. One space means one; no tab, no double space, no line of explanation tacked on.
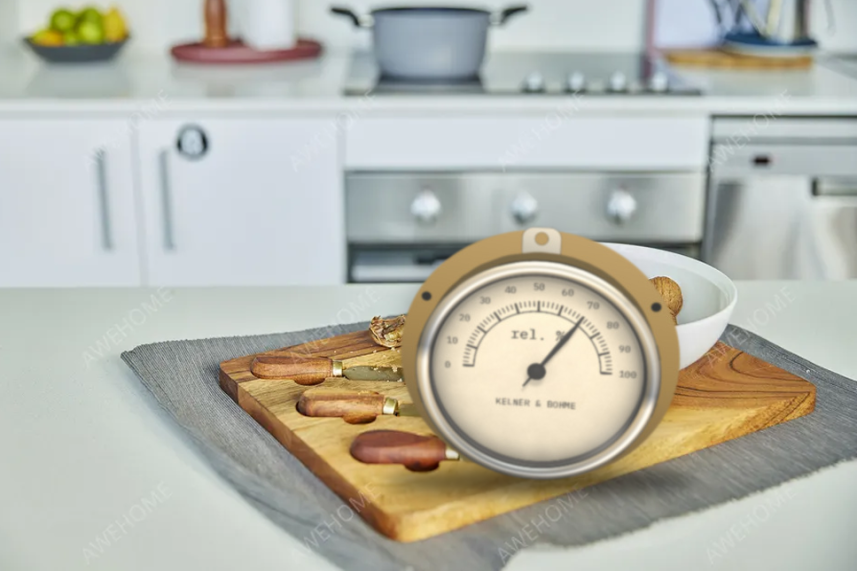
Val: 70 %
